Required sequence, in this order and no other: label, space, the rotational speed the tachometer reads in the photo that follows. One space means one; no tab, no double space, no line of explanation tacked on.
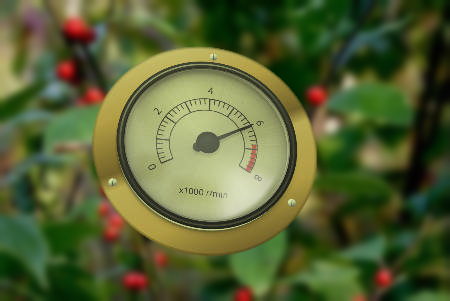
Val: 6000 rpm
